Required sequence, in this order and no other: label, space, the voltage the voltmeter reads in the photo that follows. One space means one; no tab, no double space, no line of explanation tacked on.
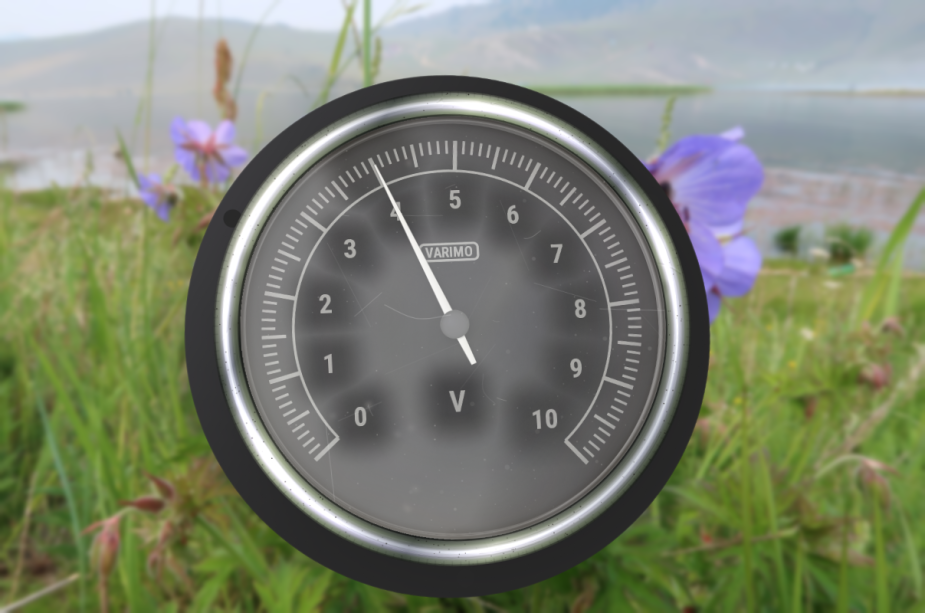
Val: 4 V
